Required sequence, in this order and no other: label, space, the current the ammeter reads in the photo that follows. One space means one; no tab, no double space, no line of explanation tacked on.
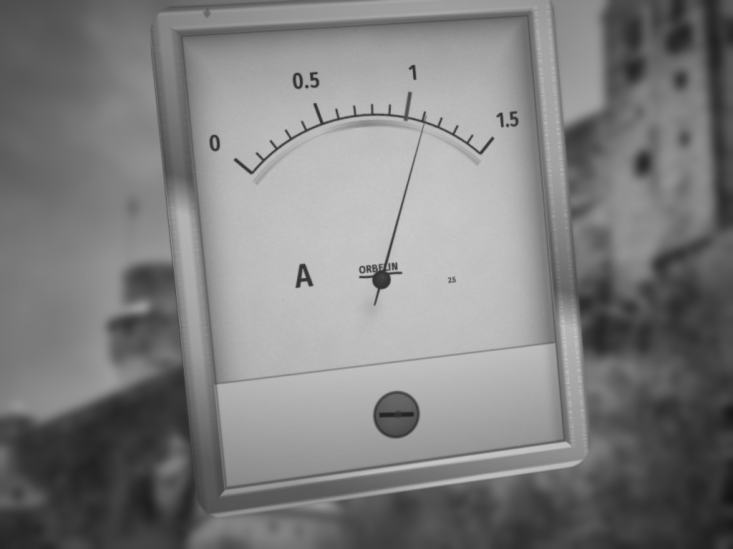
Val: 1.1 A
